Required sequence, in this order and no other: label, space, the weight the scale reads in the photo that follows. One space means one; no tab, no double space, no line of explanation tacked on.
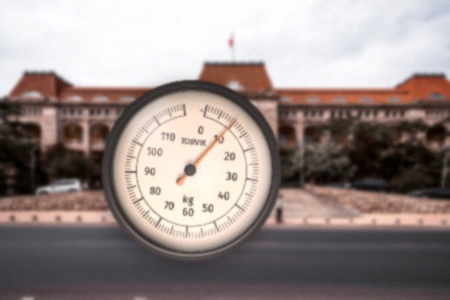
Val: 10 kg
